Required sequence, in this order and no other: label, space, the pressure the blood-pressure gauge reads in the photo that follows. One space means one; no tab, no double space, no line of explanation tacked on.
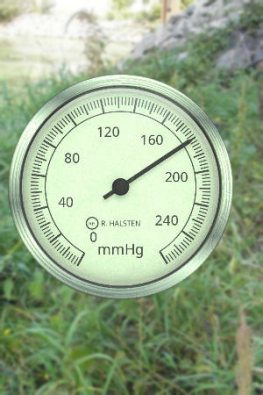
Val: 180 mmHg
